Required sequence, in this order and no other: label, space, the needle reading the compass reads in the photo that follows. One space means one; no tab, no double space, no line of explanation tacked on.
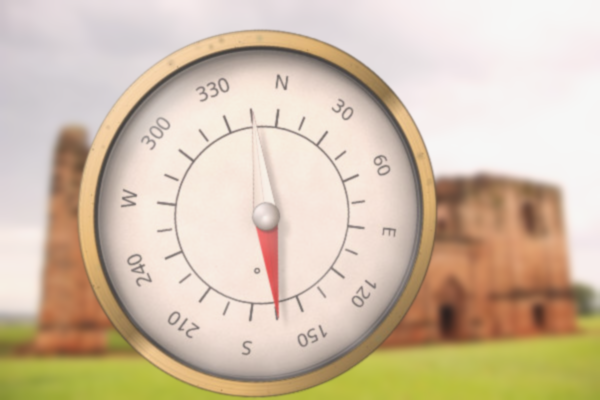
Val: 165 °
